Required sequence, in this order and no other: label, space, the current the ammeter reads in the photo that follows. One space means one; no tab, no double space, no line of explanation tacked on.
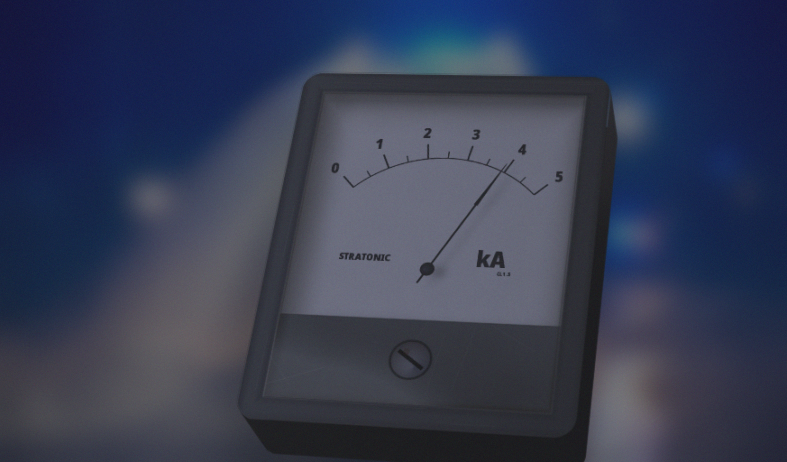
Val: 4 kA
